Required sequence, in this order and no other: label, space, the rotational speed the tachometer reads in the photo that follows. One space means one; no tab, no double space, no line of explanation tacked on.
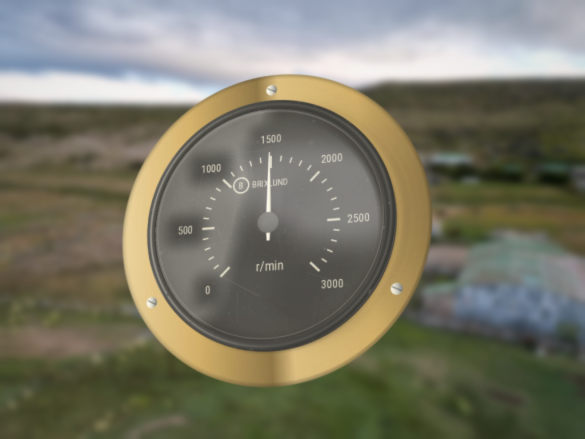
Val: 1500 rpm
